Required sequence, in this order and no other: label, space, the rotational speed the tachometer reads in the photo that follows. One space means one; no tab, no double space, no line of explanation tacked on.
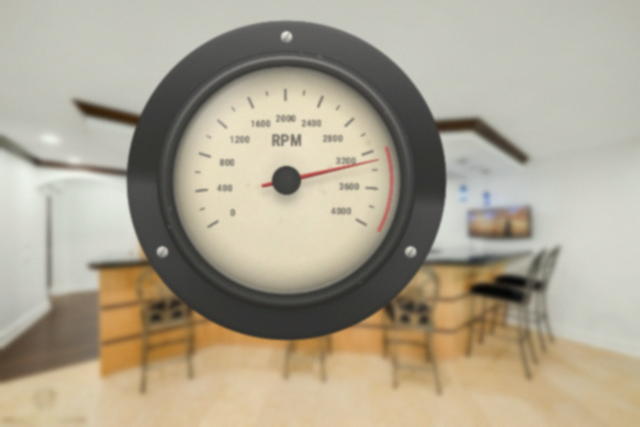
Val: 3300 rpm
